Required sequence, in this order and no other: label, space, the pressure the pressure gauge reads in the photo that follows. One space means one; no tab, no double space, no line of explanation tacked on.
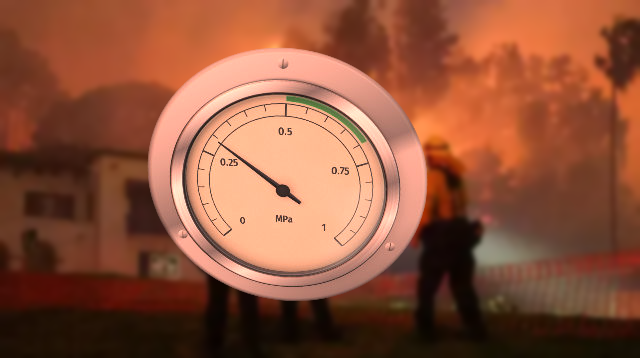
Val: 0.3 MPa
